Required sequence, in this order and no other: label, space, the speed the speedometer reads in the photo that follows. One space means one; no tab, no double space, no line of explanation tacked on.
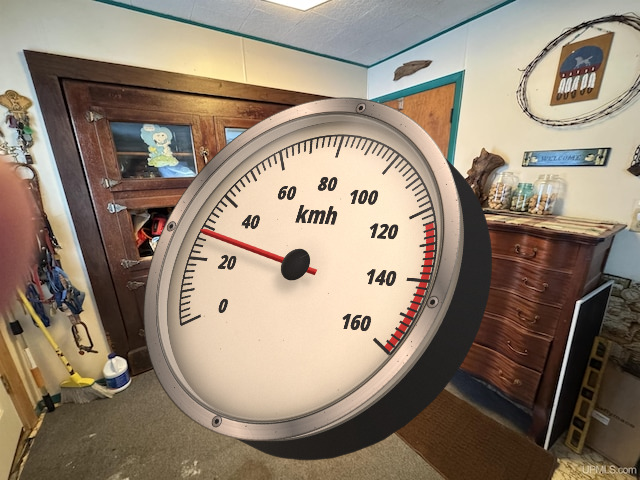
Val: 28 km/h
